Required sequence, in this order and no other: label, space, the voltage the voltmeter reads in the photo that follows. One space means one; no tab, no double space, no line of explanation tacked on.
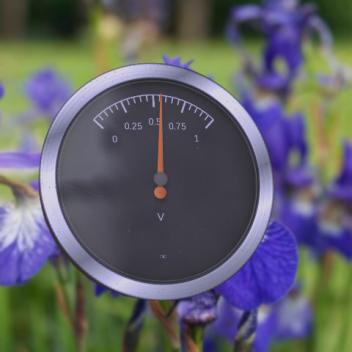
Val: 0.55 V
